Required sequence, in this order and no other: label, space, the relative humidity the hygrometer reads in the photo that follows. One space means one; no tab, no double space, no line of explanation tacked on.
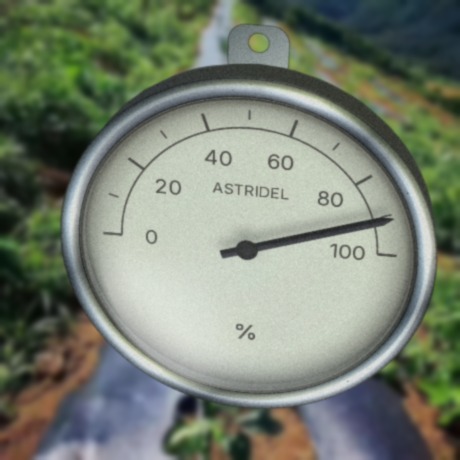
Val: 90 %
